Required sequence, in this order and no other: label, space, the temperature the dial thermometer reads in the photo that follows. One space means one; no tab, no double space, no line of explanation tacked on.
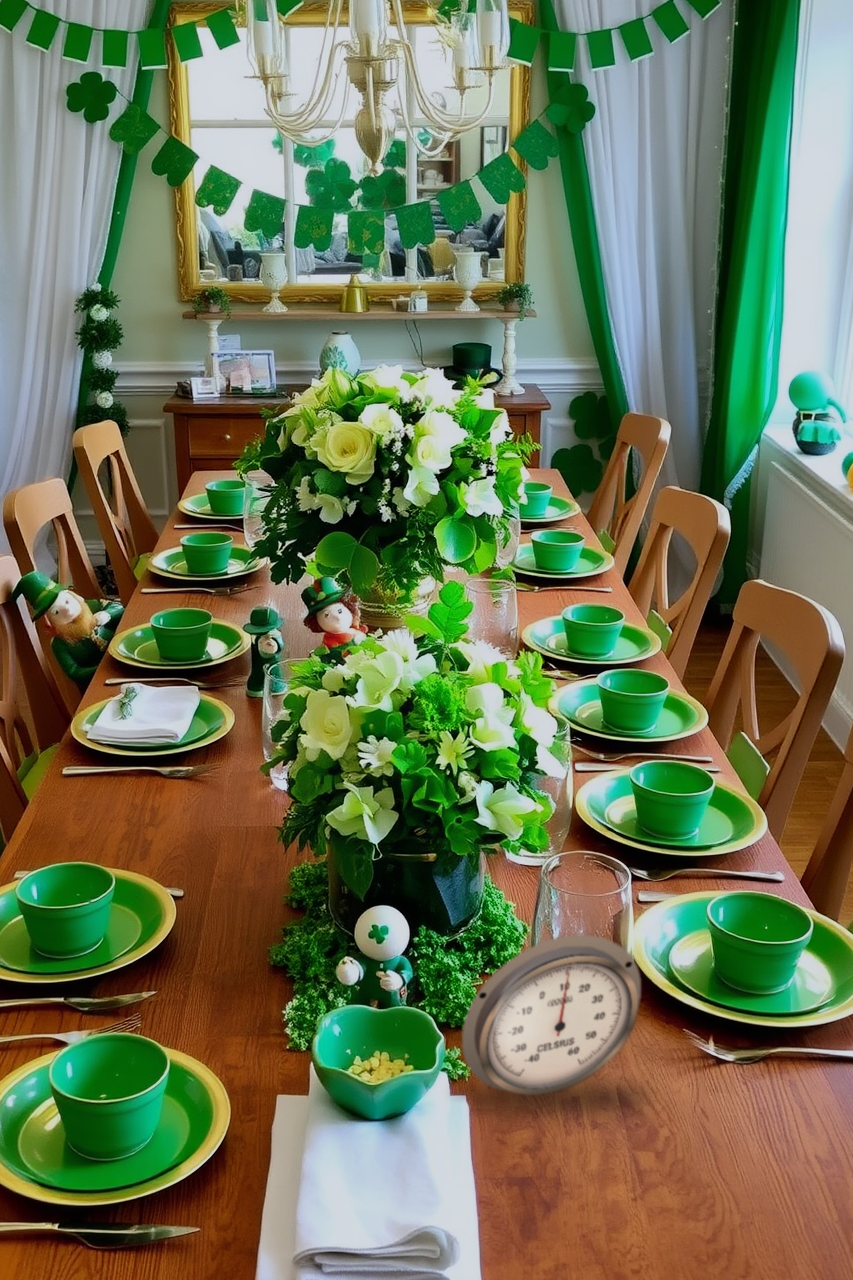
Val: 10 °C
